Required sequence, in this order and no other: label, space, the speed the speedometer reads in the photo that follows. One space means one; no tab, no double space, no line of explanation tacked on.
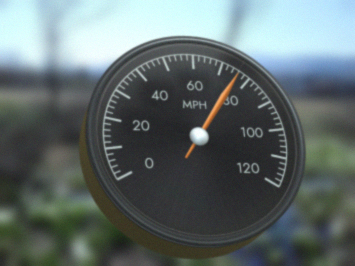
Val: 76 mph
